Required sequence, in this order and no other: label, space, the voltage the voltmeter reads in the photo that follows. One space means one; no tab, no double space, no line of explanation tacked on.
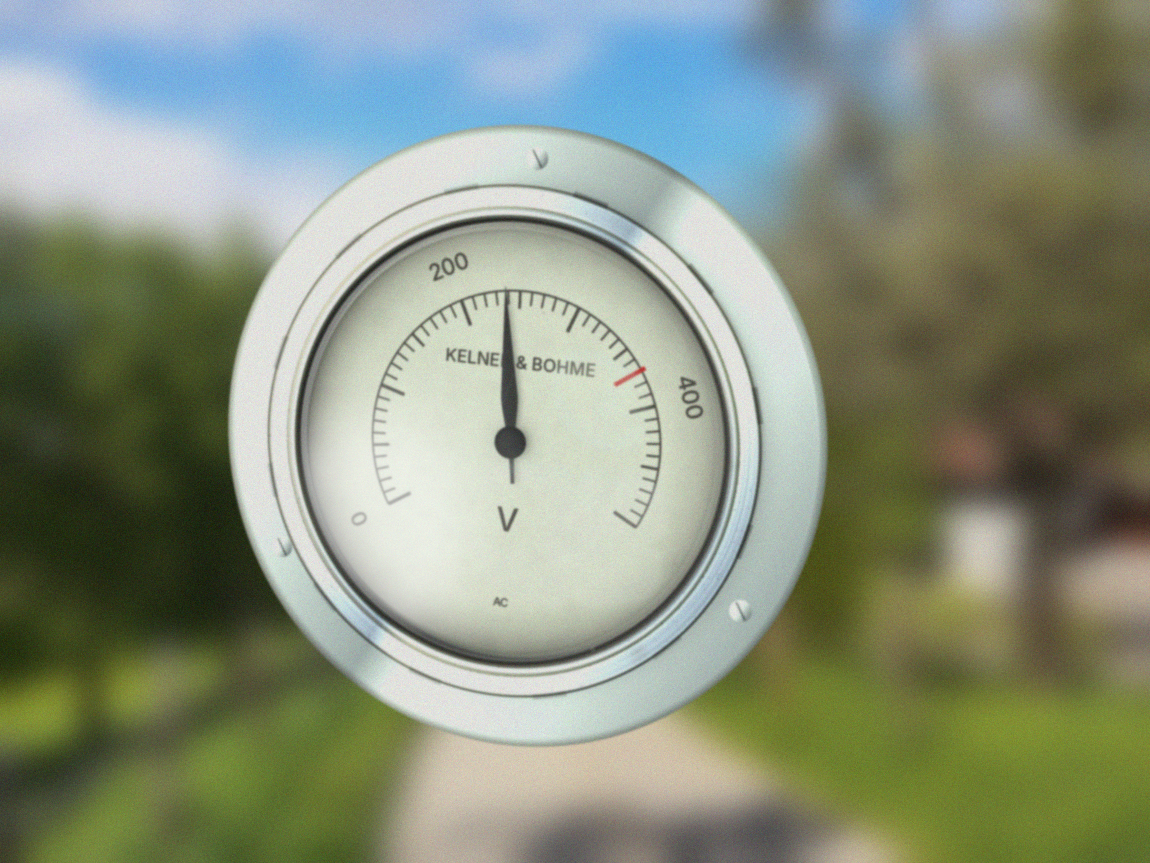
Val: 240 V
